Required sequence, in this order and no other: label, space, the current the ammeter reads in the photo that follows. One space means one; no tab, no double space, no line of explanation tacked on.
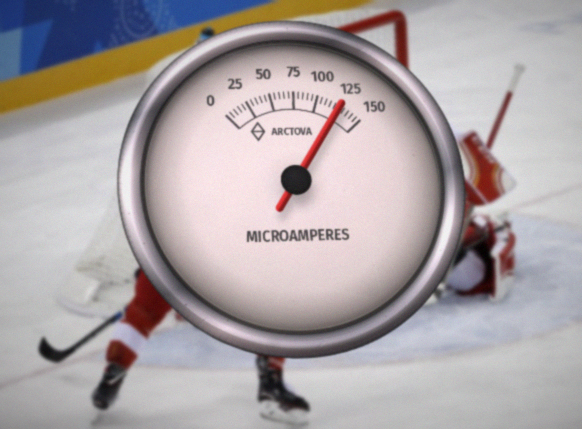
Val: 125 µA
